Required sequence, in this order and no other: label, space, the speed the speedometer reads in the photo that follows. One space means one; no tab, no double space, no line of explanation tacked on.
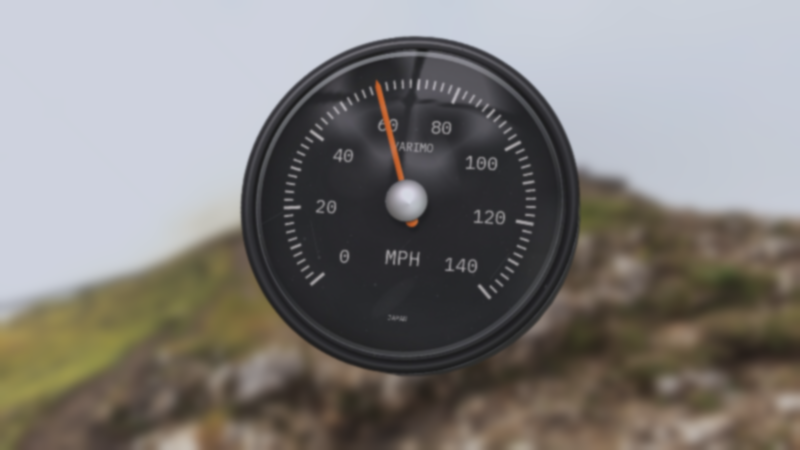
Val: 60 mph
